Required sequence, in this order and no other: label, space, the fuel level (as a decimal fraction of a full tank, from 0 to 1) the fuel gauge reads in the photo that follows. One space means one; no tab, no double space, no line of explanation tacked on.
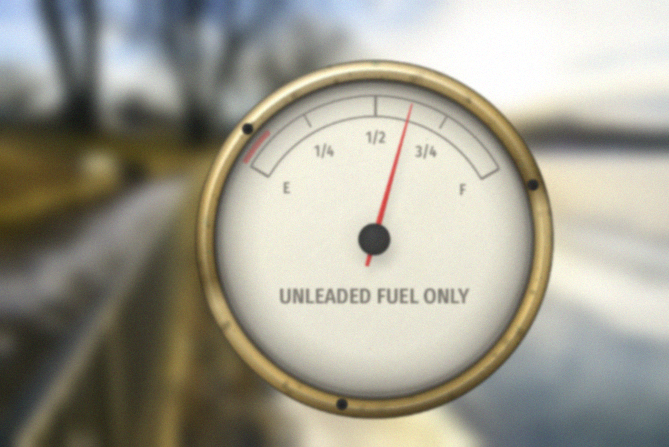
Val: 0.625
